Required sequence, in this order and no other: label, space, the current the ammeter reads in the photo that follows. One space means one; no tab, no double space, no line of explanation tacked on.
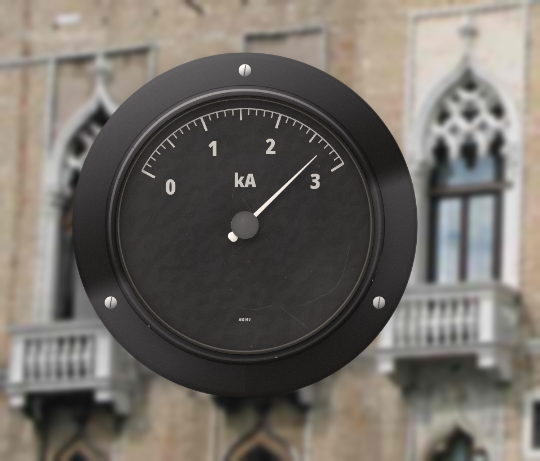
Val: 2.7 kA
